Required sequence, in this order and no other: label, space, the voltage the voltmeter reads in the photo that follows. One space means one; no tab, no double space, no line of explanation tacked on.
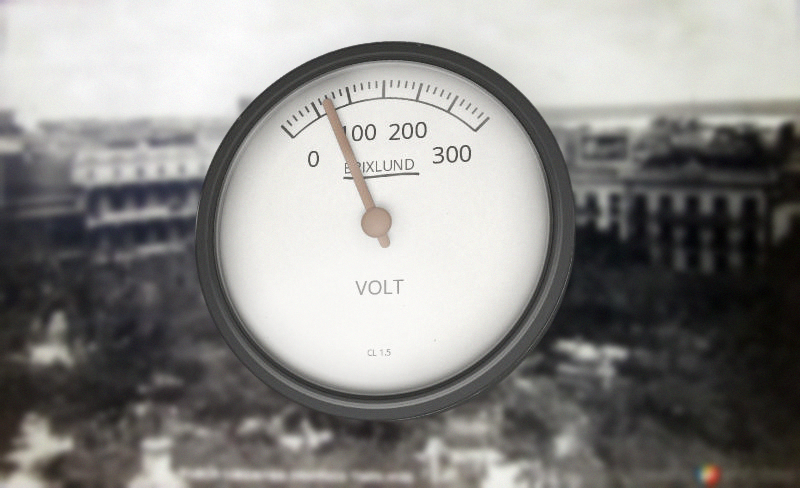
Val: 70 V
